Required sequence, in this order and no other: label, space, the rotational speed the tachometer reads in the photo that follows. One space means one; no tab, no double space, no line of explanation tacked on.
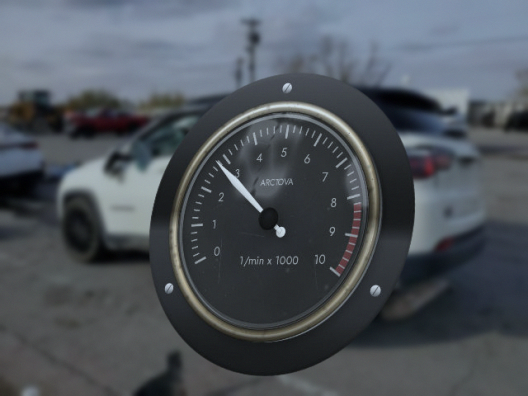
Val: 2800 rpm
